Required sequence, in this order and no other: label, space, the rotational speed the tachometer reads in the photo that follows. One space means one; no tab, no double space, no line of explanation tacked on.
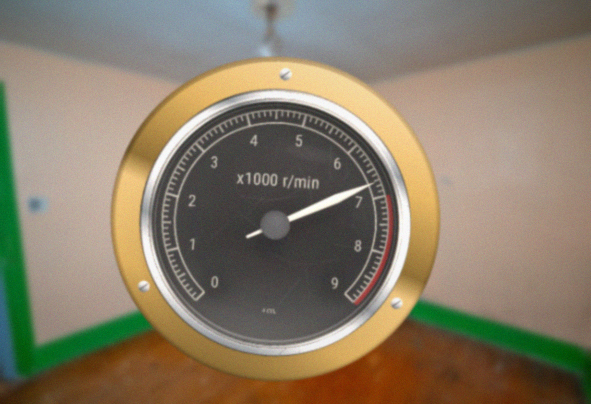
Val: 6700 rpm
